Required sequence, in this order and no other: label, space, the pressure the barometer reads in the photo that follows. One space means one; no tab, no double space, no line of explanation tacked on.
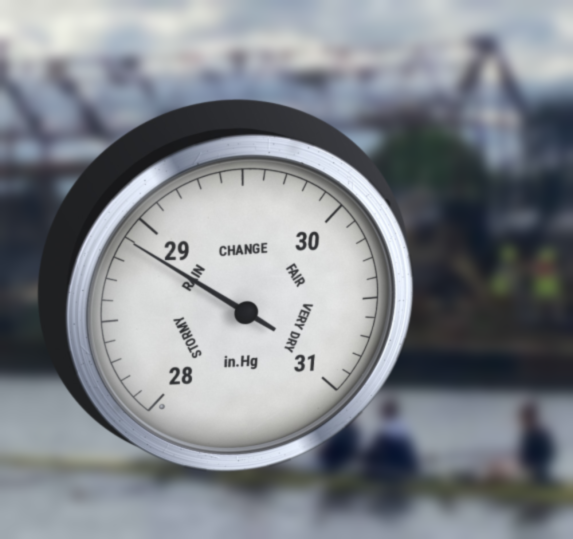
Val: 28.9 inHg
